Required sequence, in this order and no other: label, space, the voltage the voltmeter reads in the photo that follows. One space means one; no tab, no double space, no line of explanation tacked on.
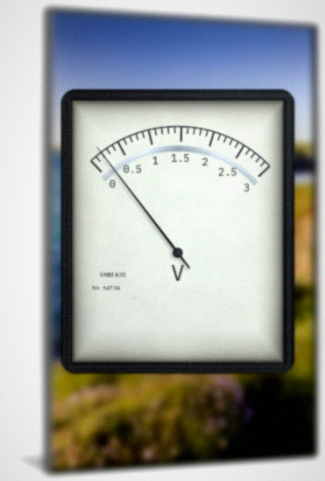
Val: 0.2 V
